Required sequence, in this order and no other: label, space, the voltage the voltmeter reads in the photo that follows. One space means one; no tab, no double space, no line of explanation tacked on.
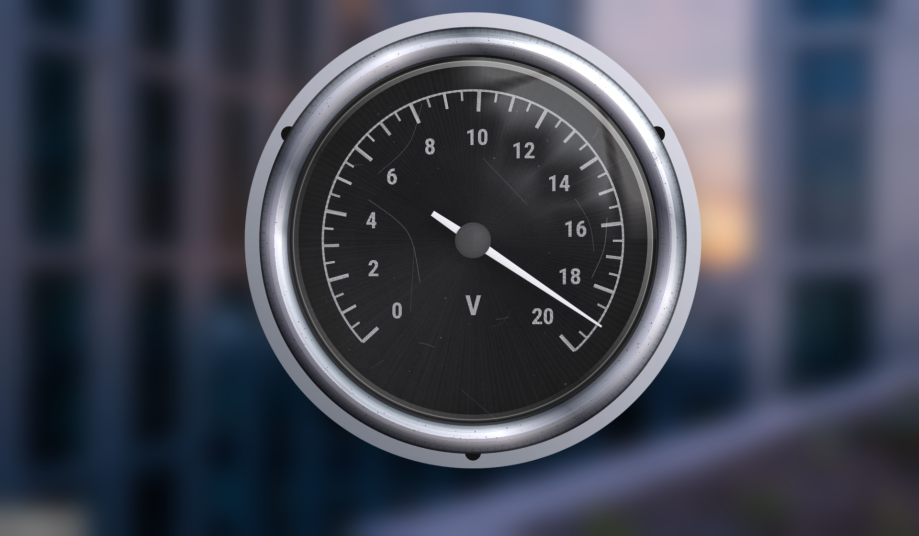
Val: 19 V
